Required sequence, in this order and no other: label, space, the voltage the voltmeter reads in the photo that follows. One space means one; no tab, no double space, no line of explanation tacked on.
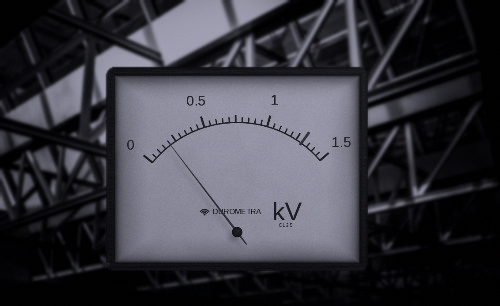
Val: 0.2 kV
